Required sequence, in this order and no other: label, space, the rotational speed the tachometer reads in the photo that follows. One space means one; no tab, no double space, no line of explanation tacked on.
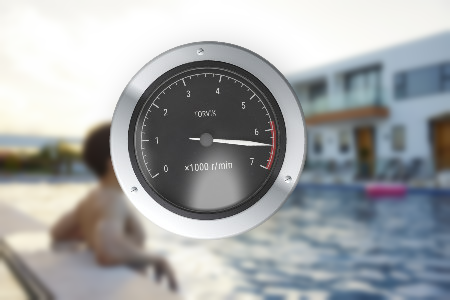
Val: 6400 rpm
